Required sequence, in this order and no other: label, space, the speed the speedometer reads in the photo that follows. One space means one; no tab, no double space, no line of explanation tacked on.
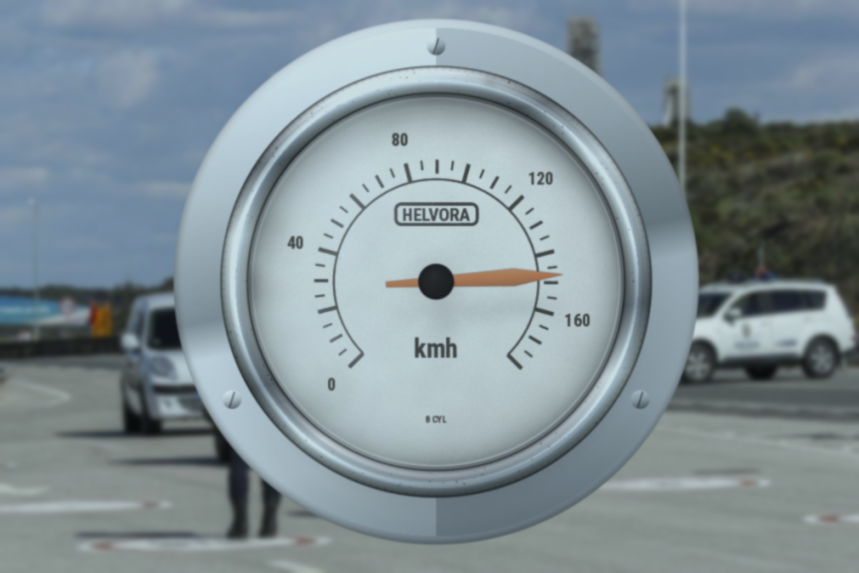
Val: 147.5 km/h
